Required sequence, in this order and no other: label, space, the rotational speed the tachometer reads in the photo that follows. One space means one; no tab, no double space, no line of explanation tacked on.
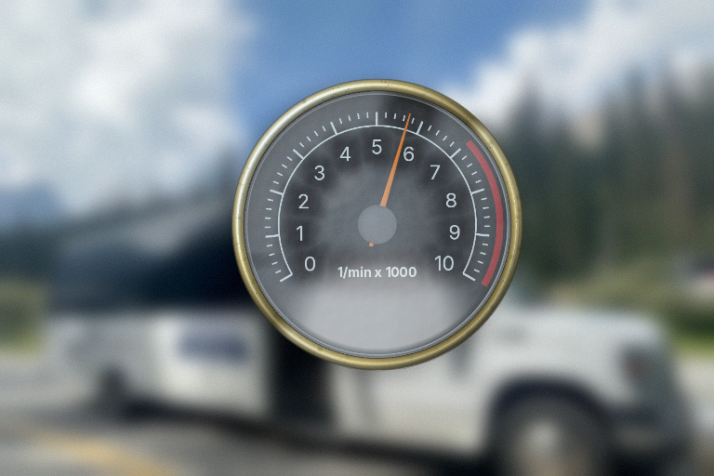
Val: 5700 rpm
